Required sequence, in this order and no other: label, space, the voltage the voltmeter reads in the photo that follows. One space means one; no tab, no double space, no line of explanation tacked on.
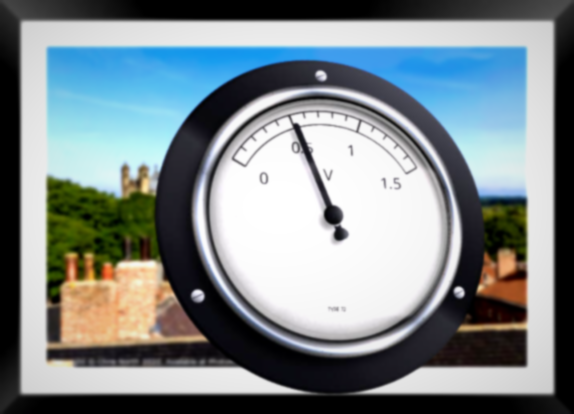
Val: 0.5 V
